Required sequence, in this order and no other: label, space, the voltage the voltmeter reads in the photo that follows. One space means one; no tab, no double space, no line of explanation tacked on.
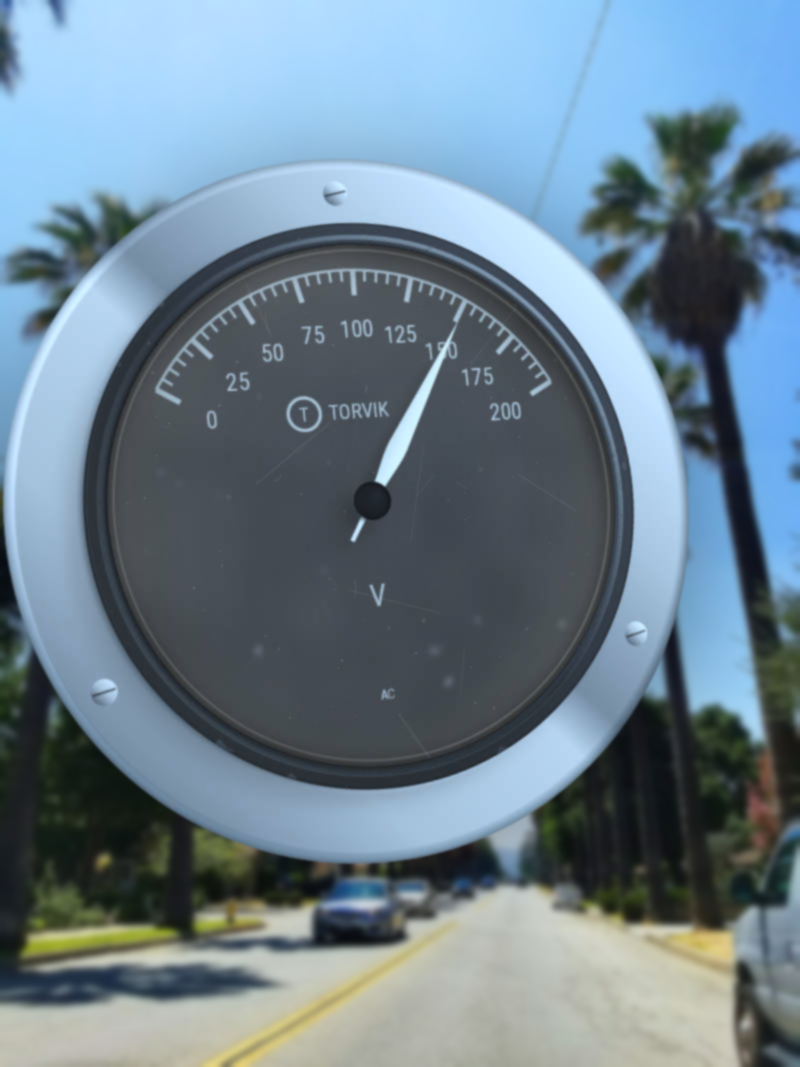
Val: 150 V
